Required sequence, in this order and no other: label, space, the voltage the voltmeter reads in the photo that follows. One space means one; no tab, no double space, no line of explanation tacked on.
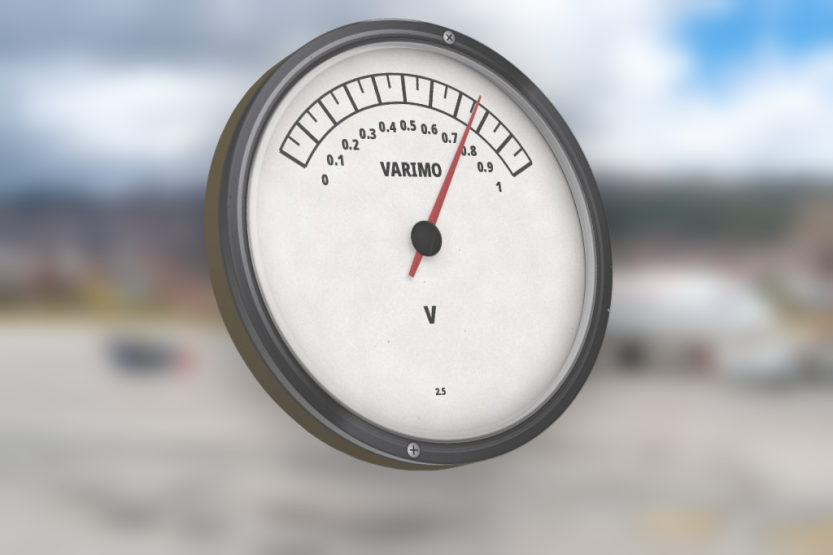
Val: 0.75 V
